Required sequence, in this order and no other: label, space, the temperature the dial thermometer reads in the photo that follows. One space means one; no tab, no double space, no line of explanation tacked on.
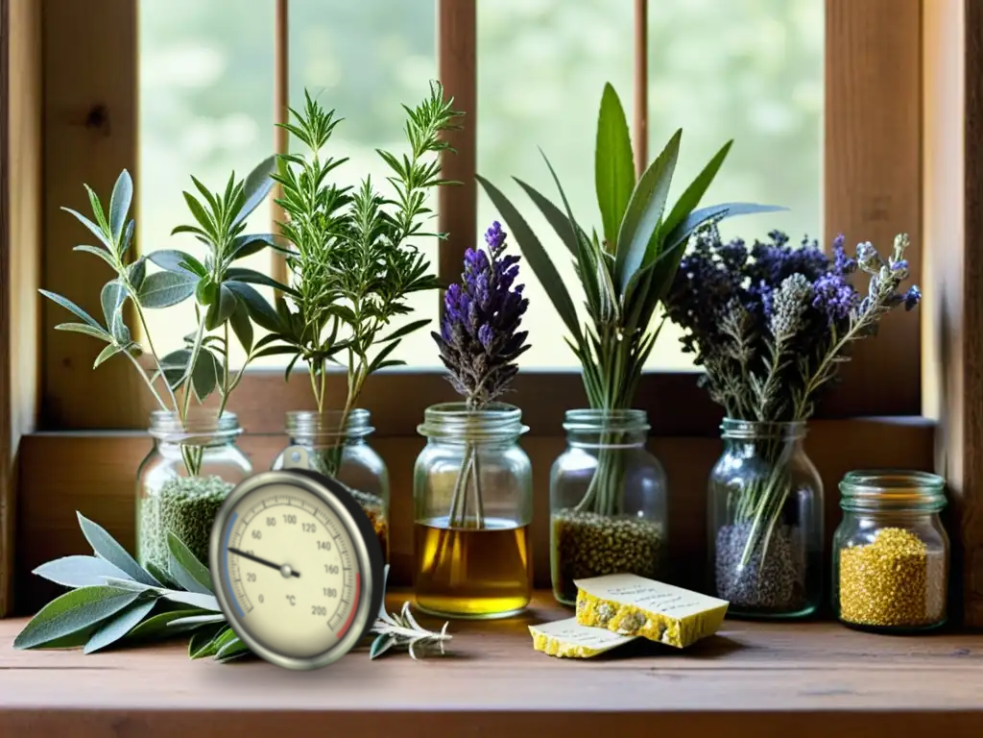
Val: 40 °C
